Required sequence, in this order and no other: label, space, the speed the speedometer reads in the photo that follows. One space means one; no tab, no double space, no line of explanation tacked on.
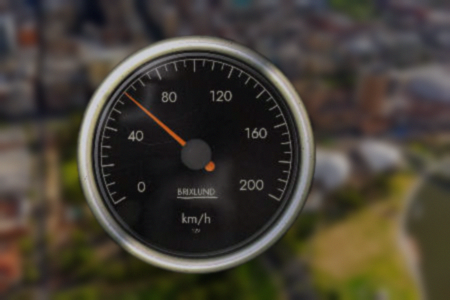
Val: 60 km/h
